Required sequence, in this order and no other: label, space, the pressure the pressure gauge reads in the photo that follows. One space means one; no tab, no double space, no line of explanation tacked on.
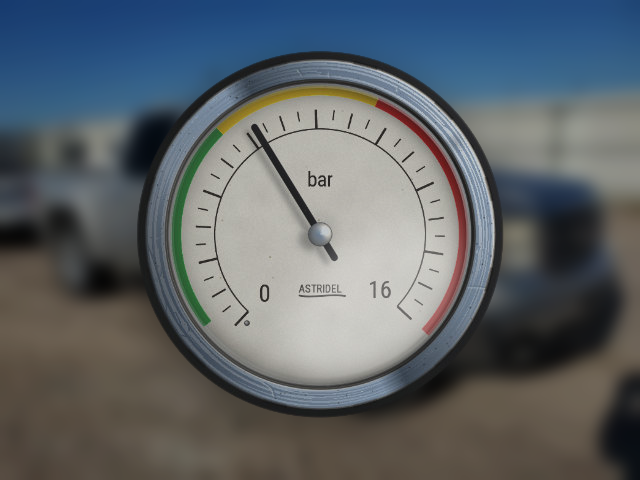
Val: 6.25 bar
